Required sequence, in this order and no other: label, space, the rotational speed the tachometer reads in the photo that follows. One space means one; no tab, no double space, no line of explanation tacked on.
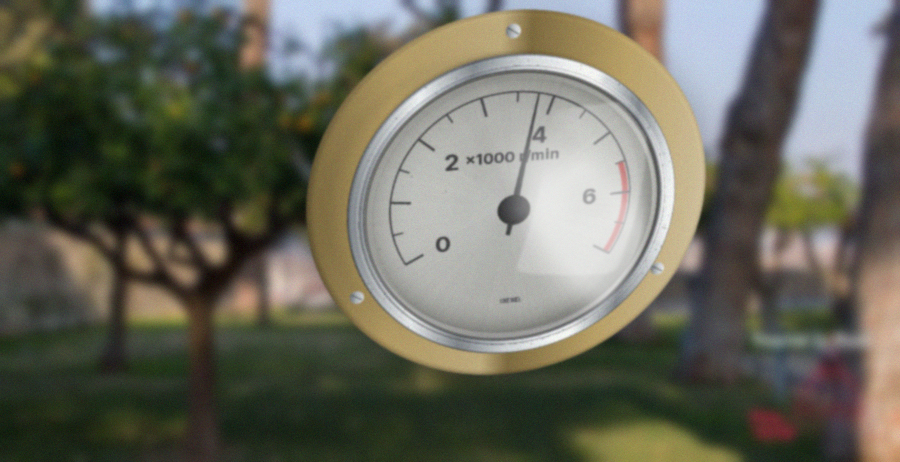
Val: 3750 rpm
